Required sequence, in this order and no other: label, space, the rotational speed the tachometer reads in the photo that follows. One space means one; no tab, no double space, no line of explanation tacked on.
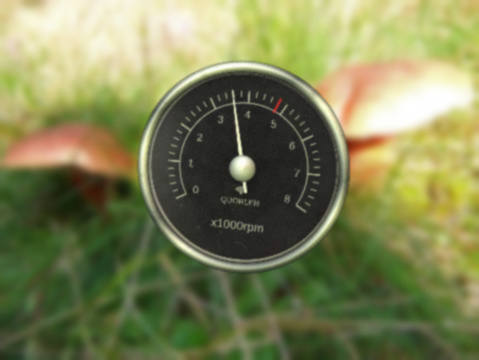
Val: 3600 rpm
